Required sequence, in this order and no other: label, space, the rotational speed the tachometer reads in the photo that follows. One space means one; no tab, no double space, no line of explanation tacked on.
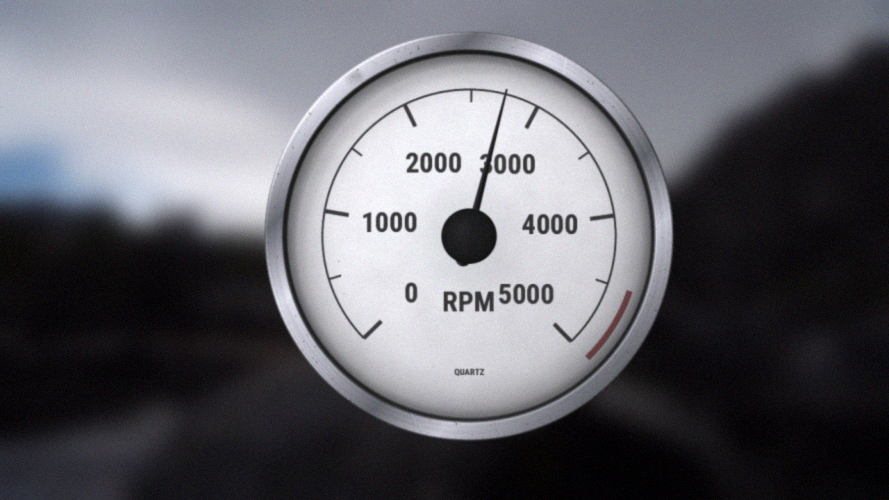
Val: 2750 rpm
